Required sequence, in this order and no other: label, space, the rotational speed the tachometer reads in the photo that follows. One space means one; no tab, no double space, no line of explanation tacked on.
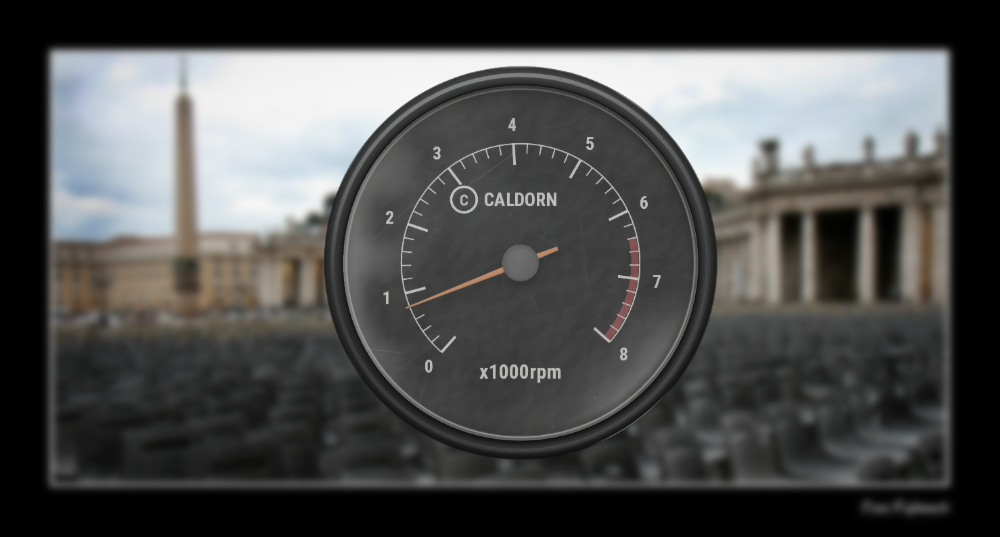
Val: 800 rpm
